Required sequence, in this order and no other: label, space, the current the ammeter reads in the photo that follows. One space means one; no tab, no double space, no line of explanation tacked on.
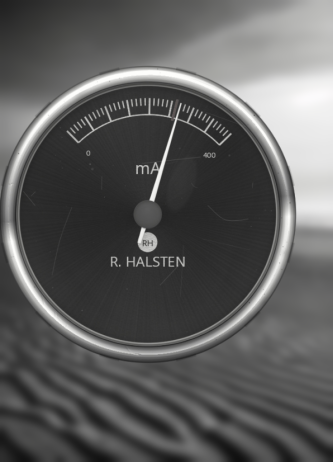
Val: 270 mA
